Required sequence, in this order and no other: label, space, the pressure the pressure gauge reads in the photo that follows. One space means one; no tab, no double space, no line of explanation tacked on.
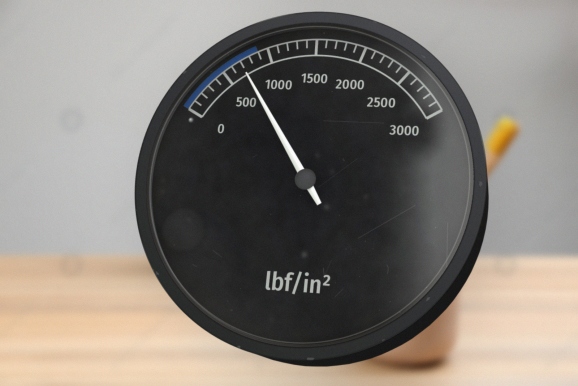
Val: 700 psi
